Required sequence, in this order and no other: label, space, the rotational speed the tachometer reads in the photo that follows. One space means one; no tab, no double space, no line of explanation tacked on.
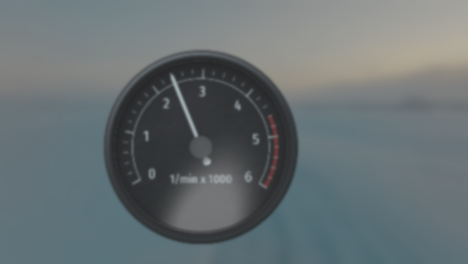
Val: 2400 rpm
